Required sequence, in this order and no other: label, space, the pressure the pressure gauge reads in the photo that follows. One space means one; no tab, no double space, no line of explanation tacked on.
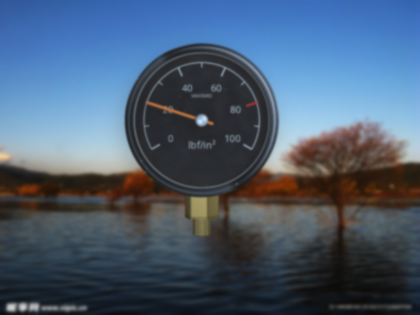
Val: 20 psi
